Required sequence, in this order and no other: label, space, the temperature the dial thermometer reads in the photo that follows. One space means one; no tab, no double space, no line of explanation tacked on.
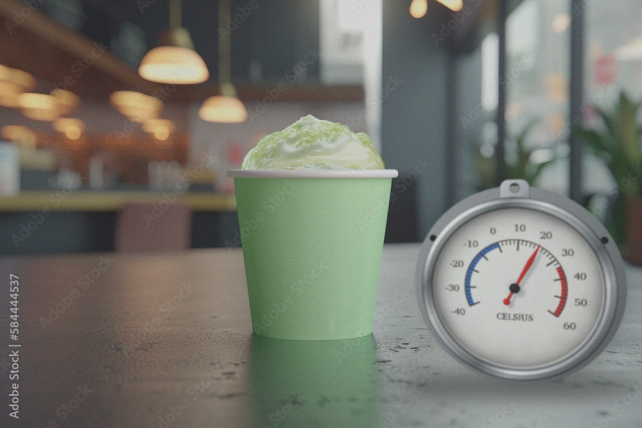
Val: 20 °C
